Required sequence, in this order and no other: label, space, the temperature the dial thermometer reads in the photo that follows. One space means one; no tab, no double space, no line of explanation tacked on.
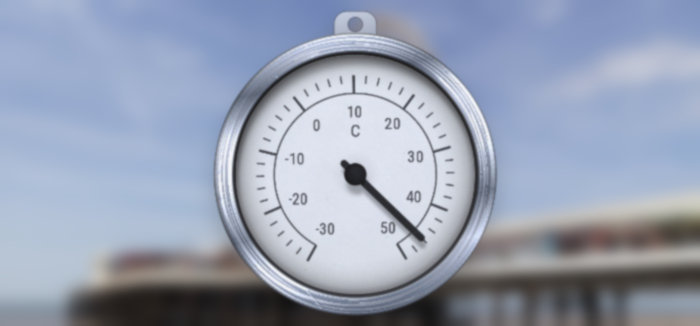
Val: 46 °C
